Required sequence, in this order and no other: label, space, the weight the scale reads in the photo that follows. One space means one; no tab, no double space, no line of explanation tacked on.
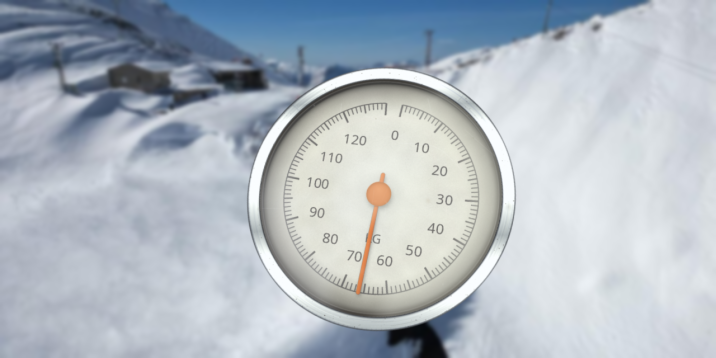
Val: 66 kg
